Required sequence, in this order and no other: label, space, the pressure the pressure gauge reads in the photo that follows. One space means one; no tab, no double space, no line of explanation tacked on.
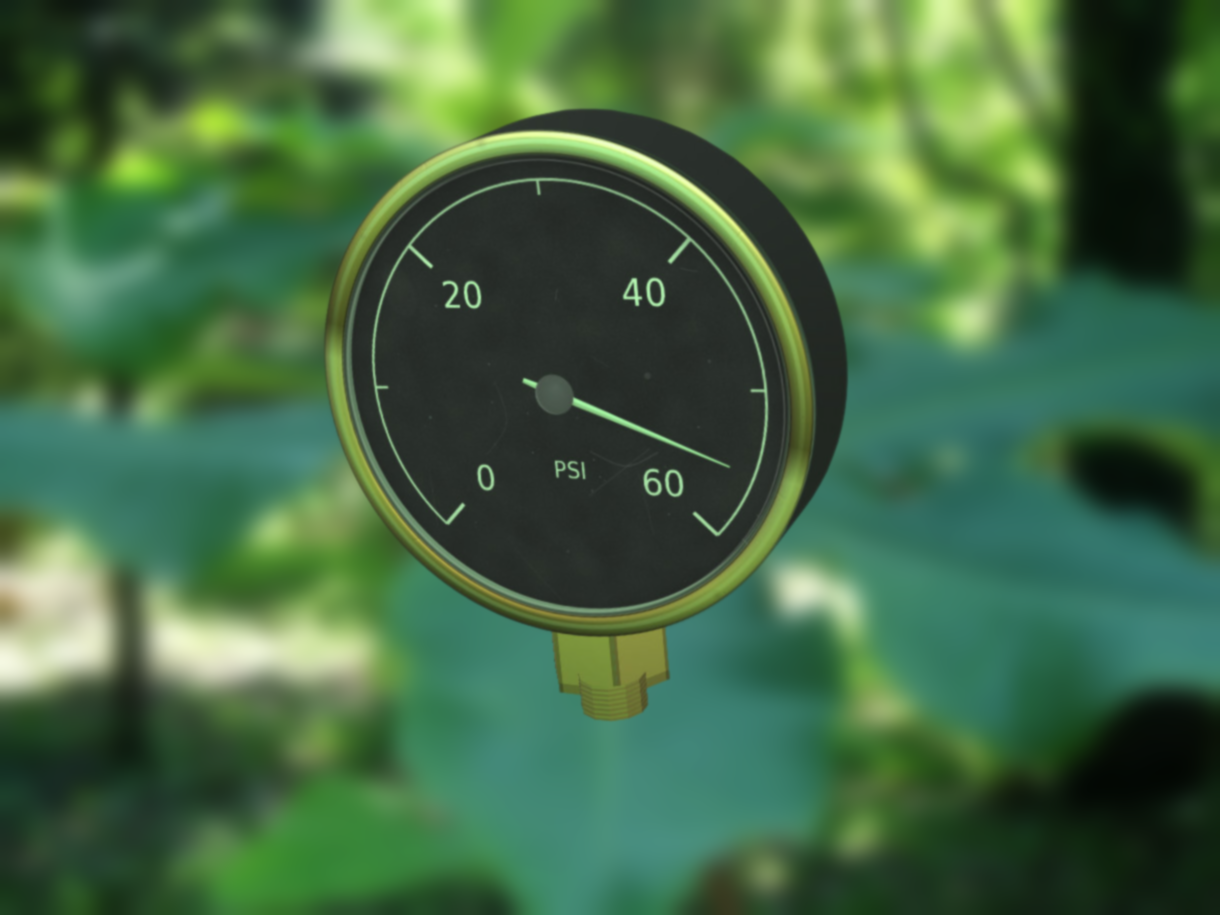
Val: 55 psi
